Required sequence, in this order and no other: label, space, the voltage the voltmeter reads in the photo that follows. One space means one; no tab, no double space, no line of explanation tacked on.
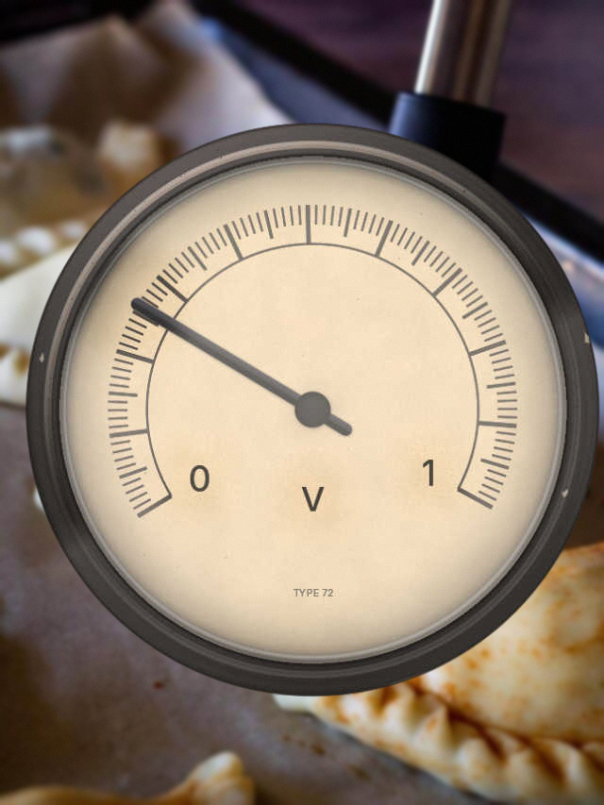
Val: 0.26 V
